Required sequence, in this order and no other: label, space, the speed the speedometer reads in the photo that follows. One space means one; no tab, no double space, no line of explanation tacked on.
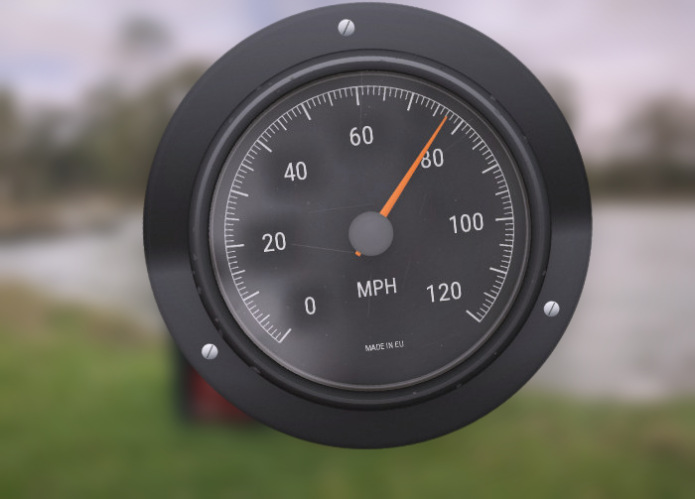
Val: 77 mph
